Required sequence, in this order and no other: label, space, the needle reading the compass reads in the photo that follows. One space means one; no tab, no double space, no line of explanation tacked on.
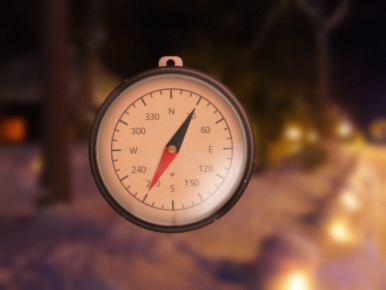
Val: 210 °
